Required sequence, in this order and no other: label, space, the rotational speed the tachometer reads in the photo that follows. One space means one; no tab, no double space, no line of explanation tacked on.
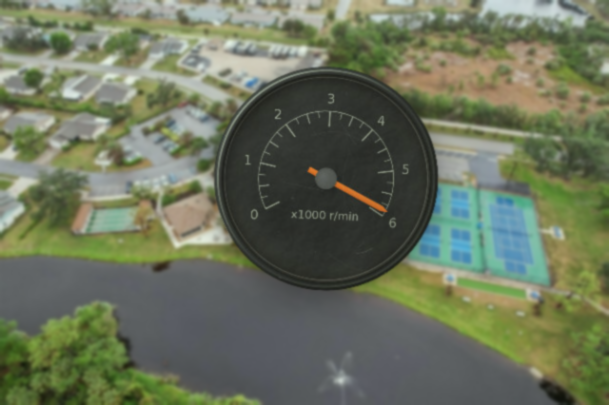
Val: 5875 rpm
